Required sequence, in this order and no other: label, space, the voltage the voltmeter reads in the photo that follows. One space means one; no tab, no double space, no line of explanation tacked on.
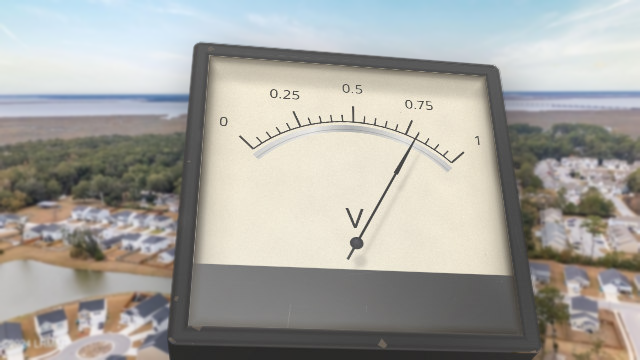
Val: 0.8 V
